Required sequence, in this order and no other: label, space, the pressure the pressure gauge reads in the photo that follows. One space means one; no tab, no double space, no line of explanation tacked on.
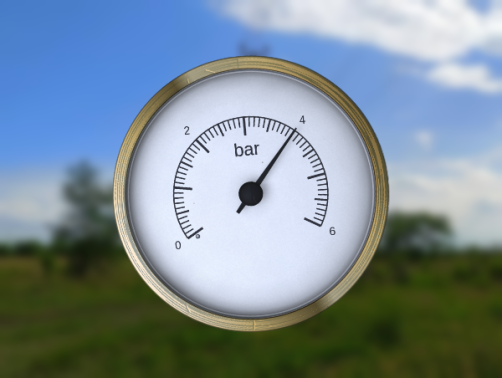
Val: 4 bar
